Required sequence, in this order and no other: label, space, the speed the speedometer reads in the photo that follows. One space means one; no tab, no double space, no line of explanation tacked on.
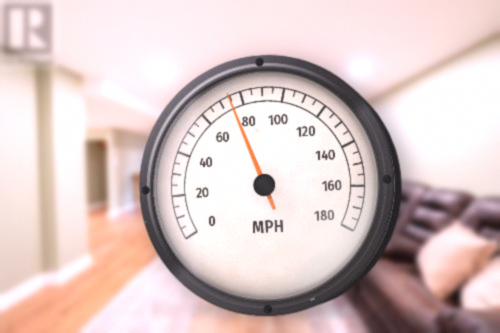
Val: 75 mph
